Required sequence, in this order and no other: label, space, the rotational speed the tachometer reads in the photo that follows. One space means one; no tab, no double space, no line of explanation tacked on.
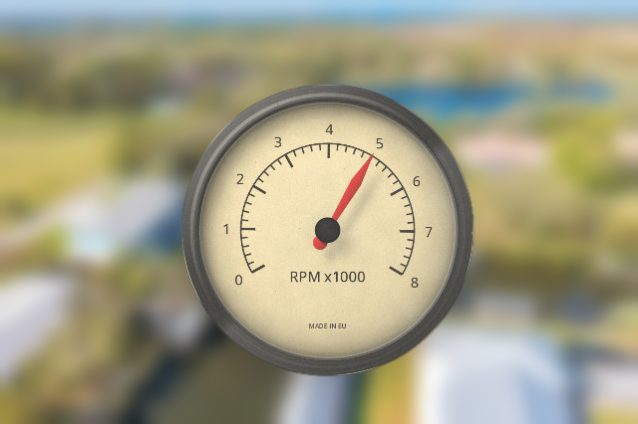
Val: 5000 rpm
